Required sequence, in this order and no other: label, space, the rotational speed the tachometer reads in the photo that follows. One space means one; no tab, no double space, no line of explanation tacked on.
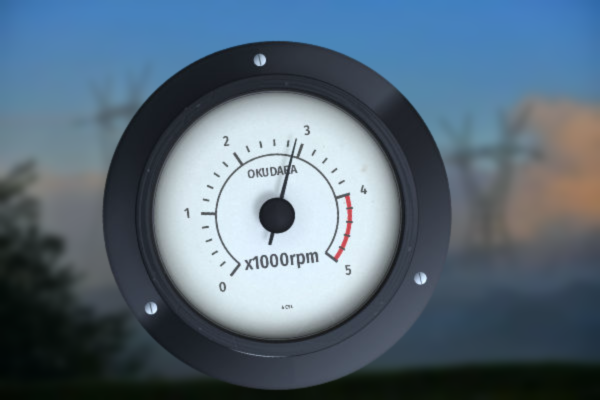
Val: 2900 rpm
